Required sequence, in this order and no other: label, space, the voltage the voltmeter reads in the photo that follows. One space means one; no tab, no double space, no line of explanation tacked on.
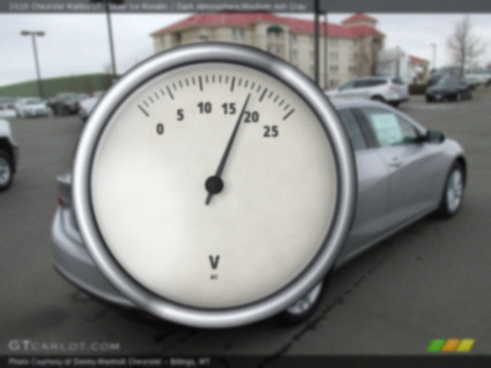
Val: 18 V
